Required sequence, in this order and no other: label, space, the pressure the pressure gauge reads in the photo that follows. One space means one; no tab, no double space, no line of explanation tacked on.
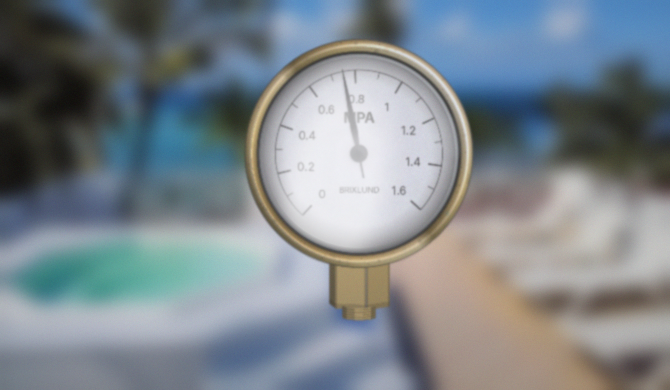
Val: 0.75 MPa
